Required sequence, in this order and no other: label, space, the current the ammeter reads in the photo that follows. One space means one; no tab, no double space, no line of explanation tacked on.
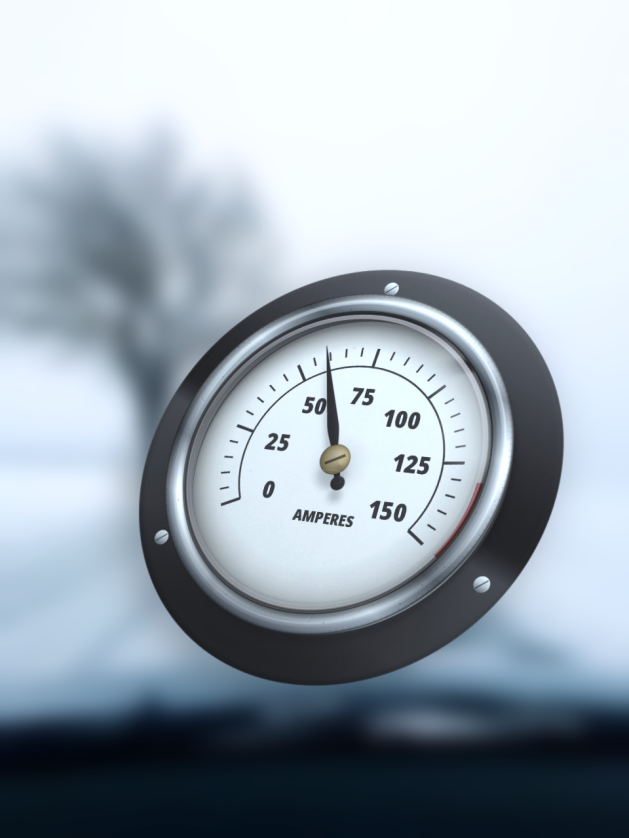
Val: 60 A
